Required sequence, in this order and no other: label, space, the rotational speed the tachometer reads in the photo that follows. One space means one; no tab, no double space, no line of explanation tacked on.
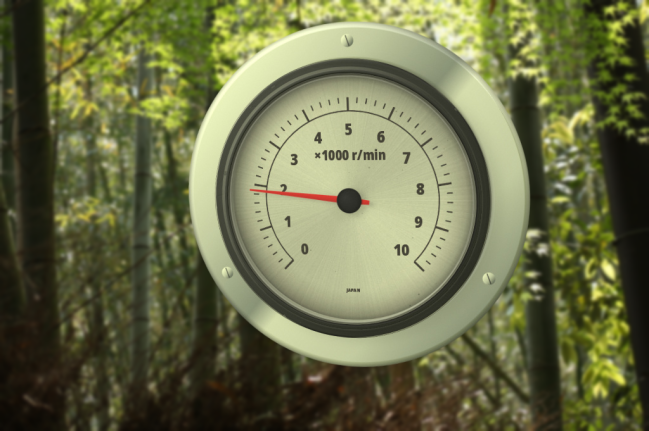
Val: 1900 rpm
